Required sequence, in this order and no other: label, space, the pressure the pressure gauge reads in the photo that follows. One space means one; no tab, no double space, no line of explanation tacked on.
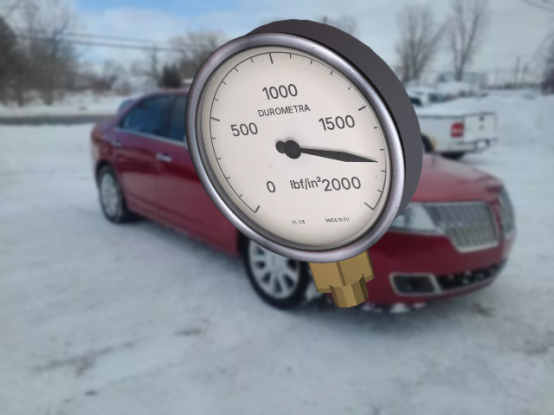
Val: 1750 psi
